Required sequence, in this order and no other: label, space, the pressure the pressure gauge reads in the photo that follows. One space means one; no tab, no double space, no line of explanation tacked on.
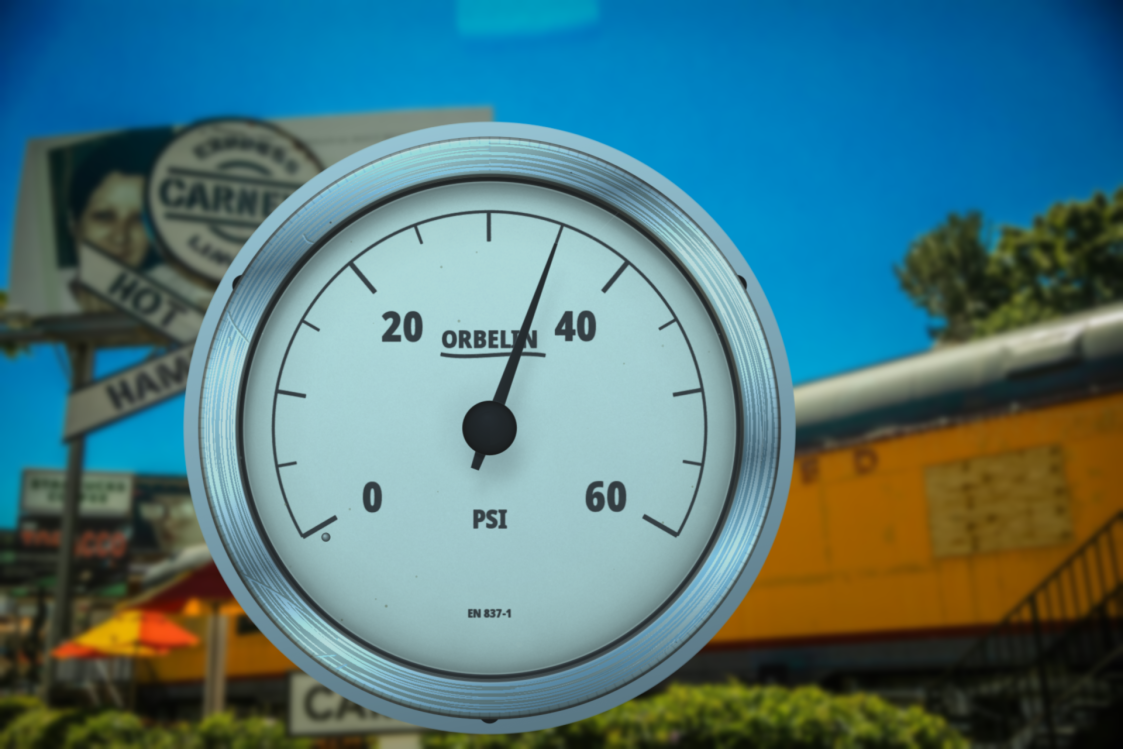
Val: 35 psi
